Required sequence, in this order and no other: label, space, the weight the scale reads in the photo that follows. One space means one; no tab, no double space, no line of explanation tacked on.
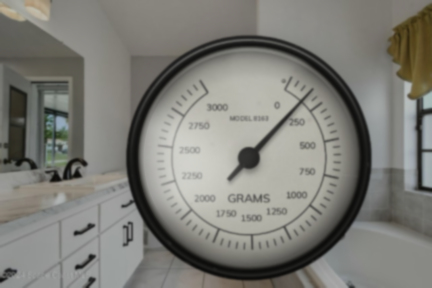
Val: 150 g
